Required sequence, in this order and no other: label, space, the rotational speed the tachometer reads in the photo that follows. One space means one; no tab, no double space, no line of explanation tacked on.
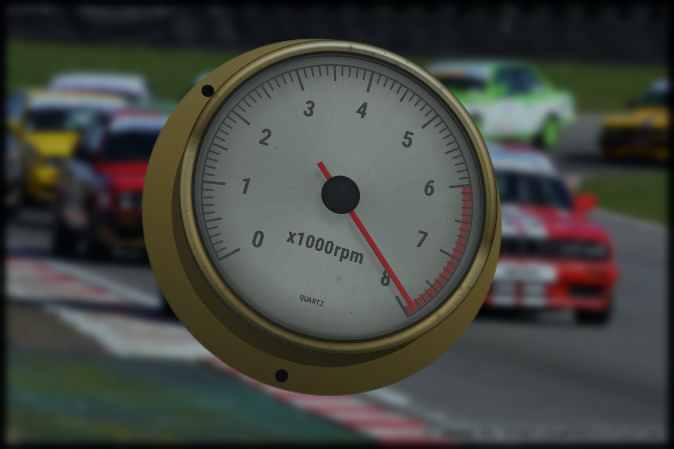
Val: 7900 rpm
